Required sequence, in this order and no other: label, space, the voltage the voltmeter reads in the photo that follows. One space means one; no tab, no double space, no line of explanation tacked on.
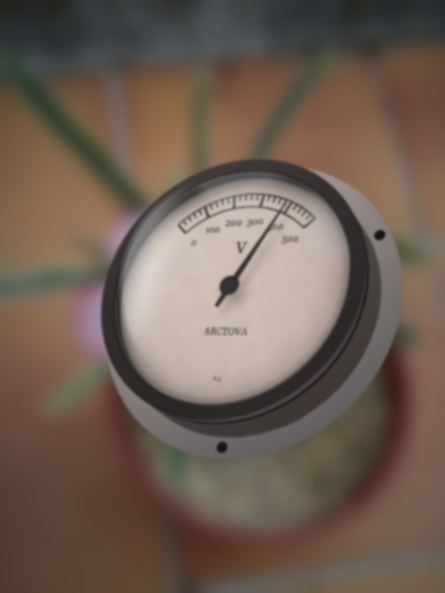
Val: 400 V
